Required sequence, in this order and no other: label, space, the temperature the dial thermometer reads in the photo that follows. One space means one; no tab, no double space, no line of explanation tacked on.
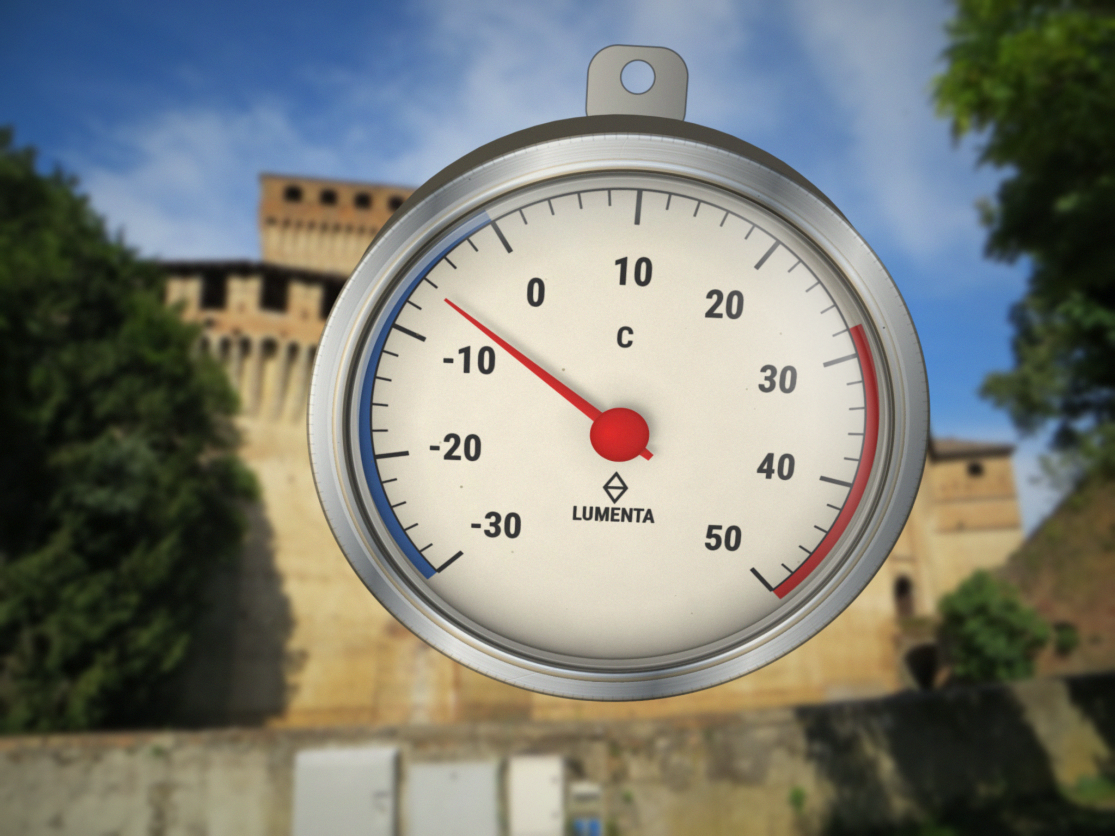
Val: -6 °C
